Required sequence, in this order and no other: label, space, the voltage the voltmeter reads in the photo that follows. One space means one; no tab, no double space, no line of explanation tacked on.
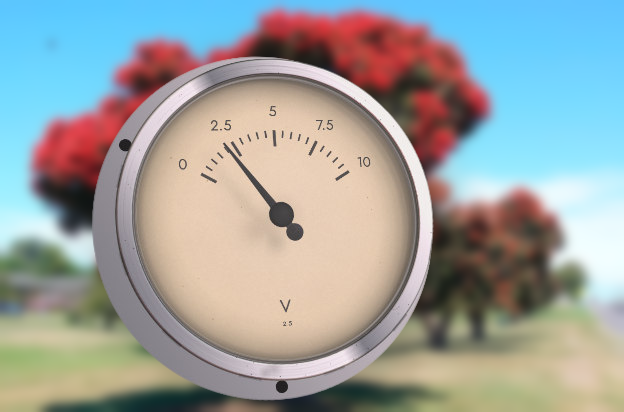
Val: 2 V
